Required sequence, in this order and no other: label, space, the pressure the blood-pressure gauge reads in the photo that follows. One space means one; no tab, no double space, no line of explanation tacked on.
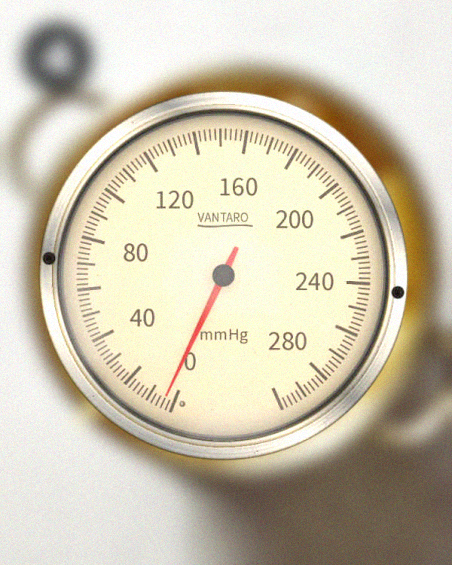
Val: 4 mmHg
